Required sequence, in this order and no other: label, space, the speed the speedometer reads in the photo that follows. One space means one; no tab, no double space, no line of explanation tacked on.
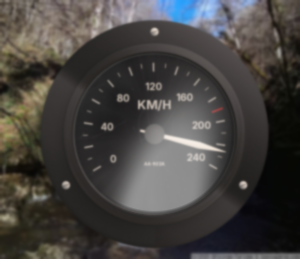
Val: 225 km/h
